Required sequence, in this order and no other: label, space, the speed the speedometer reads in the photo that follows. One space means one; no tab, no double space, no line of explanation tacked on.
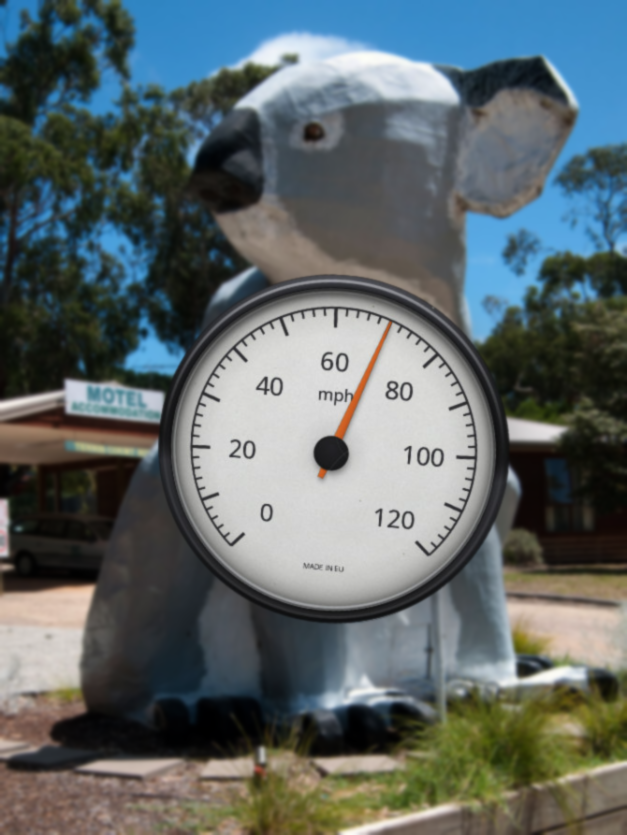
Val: 70 mph
